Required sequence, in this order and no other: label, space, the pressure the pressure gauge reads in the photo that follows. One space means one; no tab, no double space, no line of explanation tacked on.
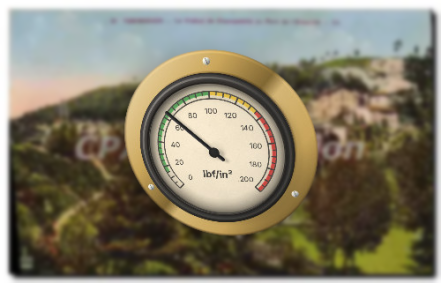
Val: 65 psi
